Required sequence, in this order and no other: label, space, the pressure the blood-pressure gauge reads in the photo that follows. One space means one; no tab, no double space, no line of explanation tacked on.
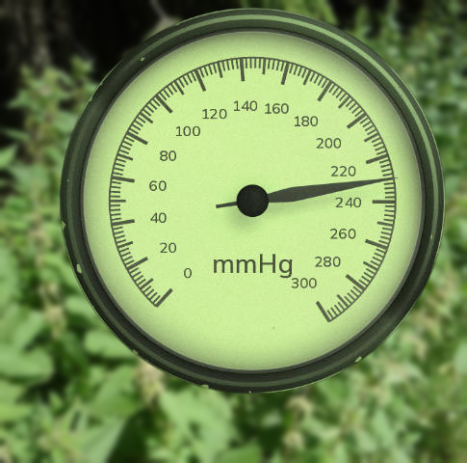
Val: 230 mmHg
